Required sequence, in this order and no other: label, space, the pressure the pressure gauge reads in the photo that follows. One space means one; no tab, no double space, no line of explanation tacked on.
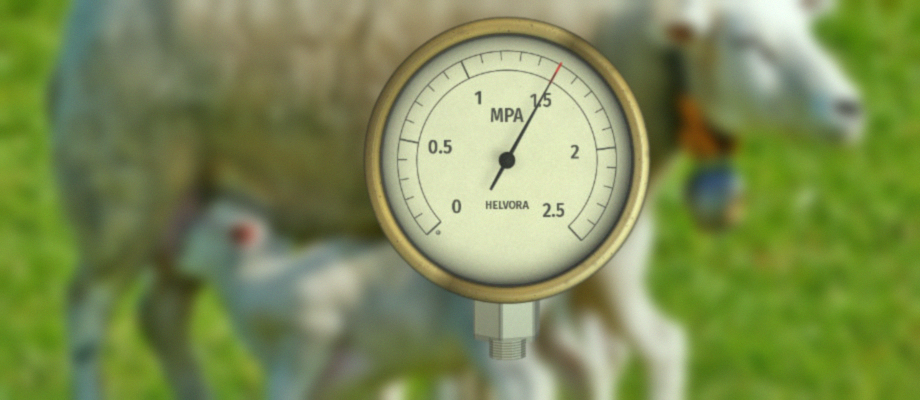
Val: 1.5 MPa
